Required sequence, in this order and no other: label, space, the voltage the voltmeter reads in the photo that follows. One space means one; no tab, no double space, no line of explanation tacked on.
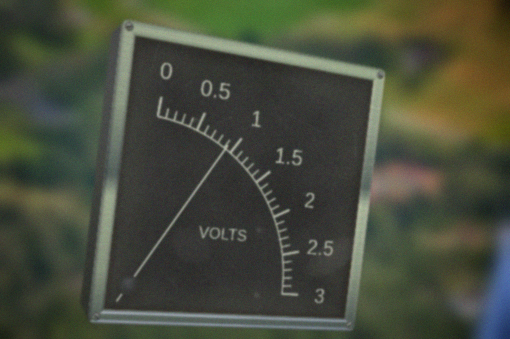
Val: 0.9 V
